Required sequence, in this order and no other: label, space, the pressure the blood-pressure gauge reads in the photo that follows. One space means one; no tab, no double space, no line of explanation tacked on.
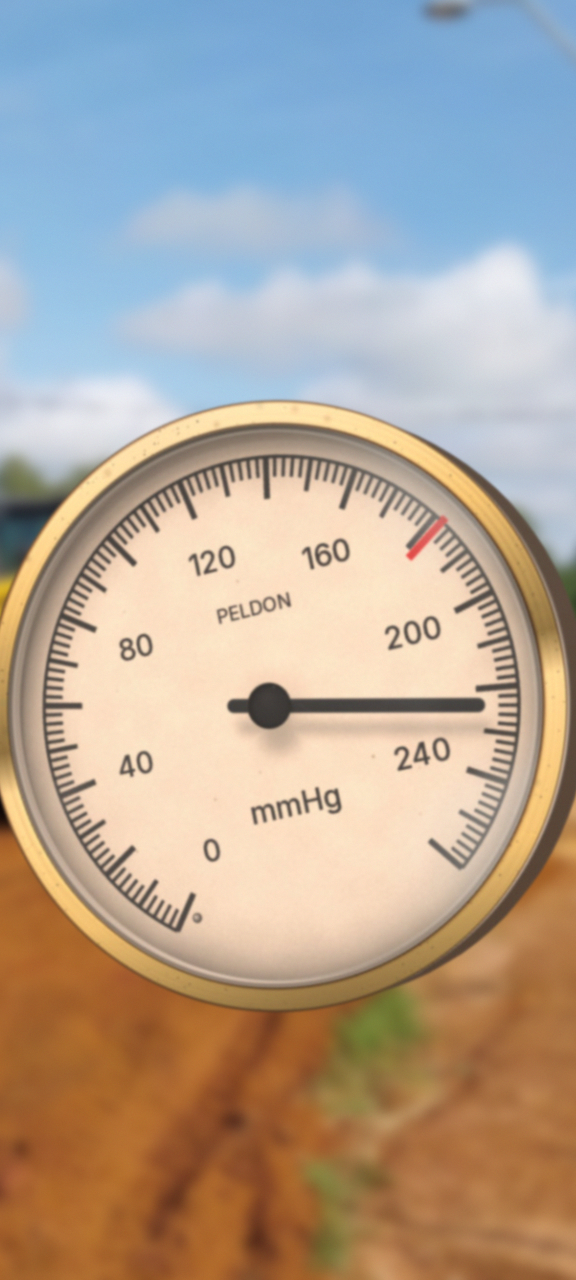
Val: 224 mmHg
